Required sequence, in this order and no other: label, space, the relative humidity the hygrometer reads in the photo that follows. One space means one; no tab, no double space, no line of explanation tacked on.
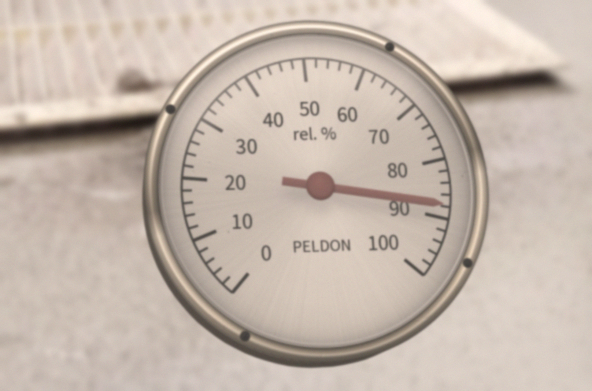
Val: 88 %
